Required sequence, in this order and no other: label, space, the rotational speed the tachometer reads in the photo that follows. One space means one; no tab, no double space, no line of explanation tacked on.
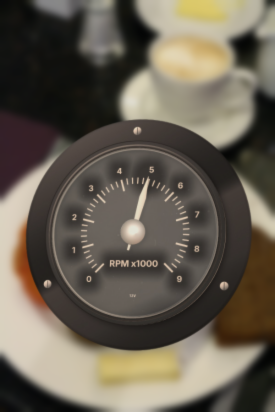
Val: 5000 rpm
